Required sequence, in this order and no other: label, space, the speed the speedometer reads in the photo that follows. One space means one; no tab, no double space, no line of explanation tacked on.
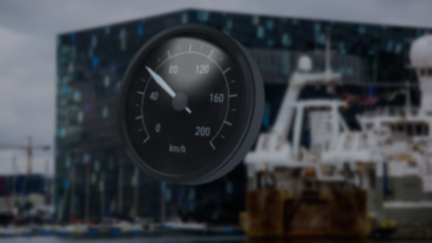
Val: 60 km/h
